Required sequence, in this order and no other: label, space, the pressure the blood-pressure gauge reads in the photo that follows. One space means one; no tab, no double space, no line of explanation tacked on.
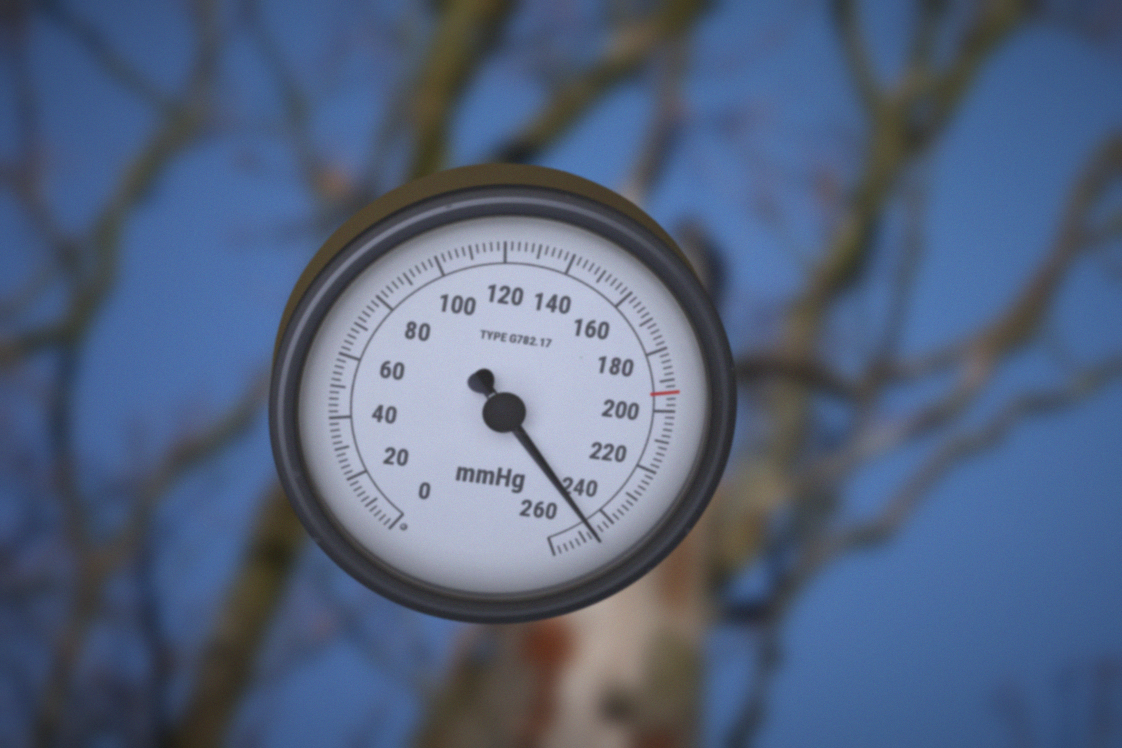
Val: 246 mmHg
